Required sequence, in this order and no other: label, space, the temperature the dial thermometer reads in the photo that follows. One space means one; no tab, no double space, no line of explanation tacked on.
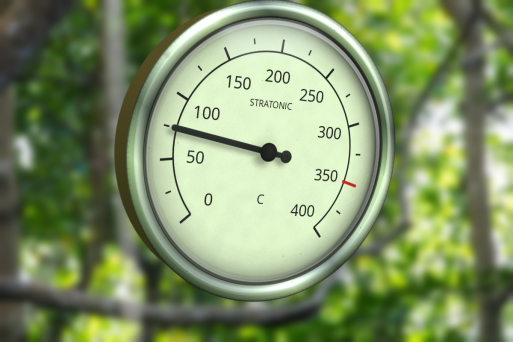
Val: 75 °C
